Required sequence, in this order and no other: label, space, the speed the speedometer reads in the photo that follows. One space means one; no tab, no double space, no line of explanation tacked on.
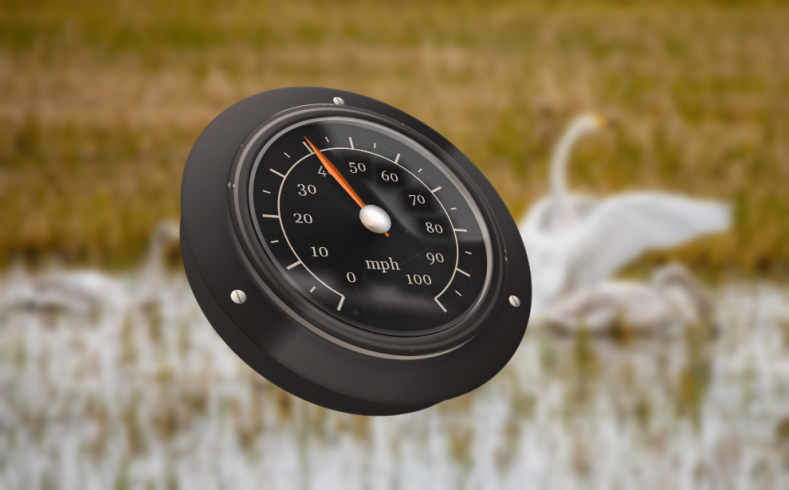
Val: 40 mph
